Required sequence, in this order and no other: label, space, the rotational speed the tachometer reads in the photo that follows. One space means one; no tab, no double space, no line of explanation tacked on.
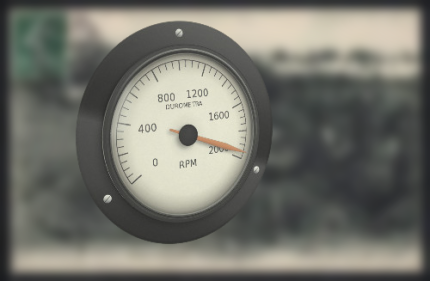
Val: 1950 rpm
